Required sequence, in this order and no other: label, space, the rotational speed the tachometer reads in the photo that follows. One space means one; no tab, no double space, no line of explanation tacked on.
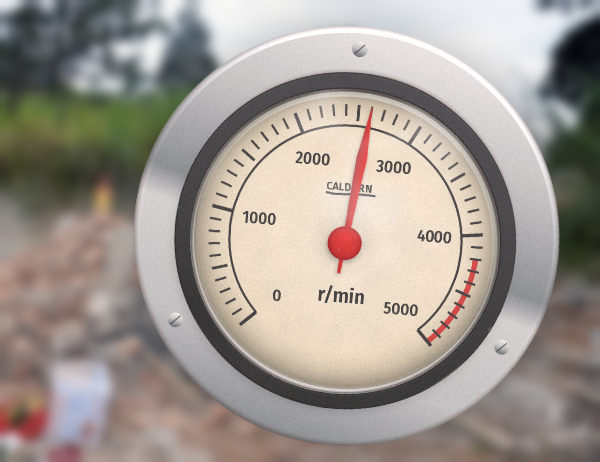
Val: 2600 rpm
